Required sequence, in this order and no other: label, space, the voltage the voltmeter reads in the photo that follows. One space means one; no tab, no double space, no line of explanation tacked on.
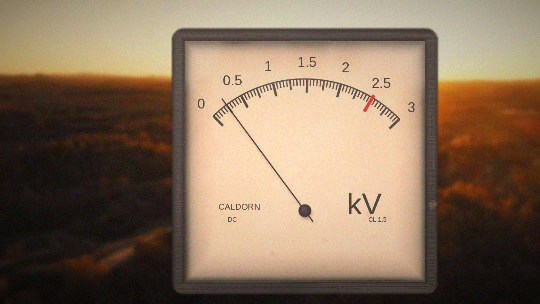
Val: 0.25 kV
